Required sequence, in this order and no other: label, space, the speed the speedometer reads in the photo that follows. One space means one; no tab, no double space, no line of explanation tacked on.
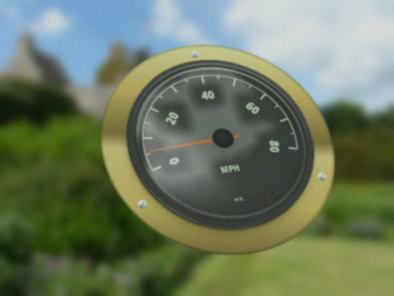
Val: 5 mph
